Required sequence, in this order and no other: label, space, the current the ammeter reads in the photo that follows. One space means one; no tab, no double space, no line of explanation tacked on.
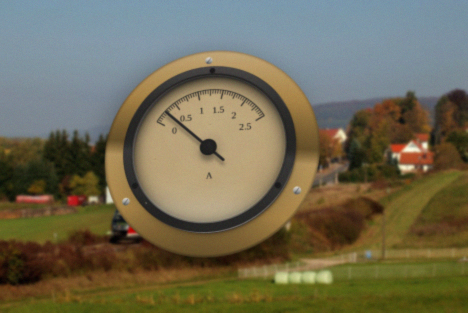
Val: 0.25 A
